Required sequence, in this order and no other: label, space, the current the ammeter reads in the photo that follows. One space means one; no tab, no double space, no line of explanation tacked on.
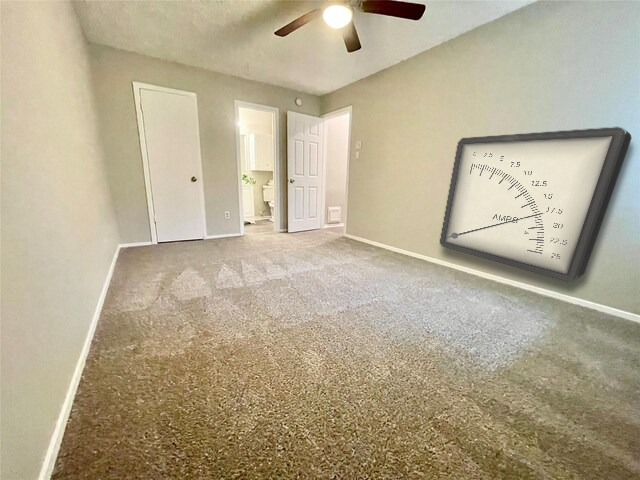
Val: 17.5 A
